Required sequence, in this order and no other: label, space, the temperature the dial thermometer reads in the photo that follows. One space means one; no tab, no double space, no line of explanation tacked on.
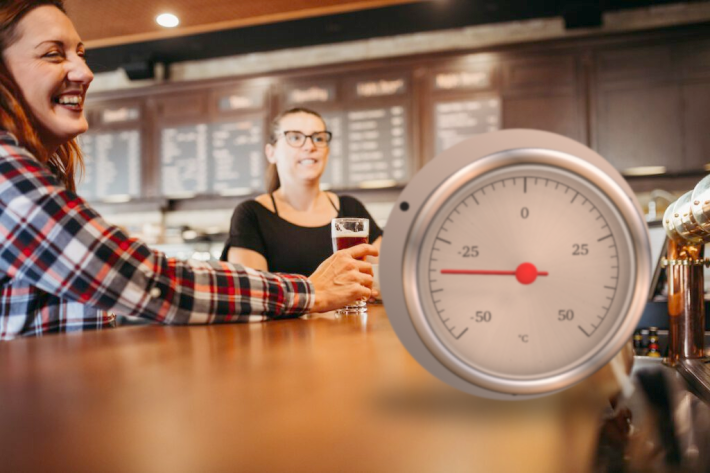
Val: -32.5 °C
